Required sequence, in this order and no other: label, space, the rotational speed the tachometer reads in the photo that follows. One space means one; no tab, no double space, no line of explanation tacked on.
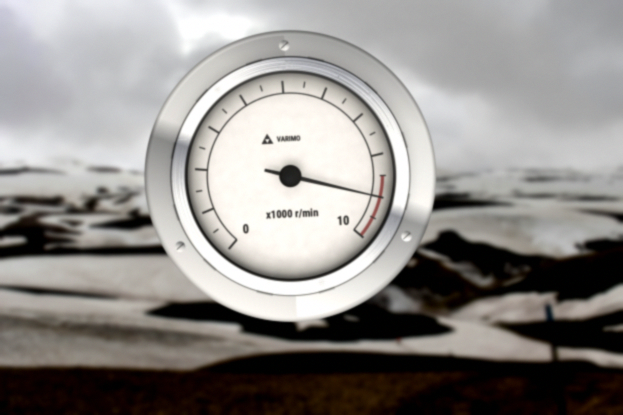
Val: 9000 rpm
